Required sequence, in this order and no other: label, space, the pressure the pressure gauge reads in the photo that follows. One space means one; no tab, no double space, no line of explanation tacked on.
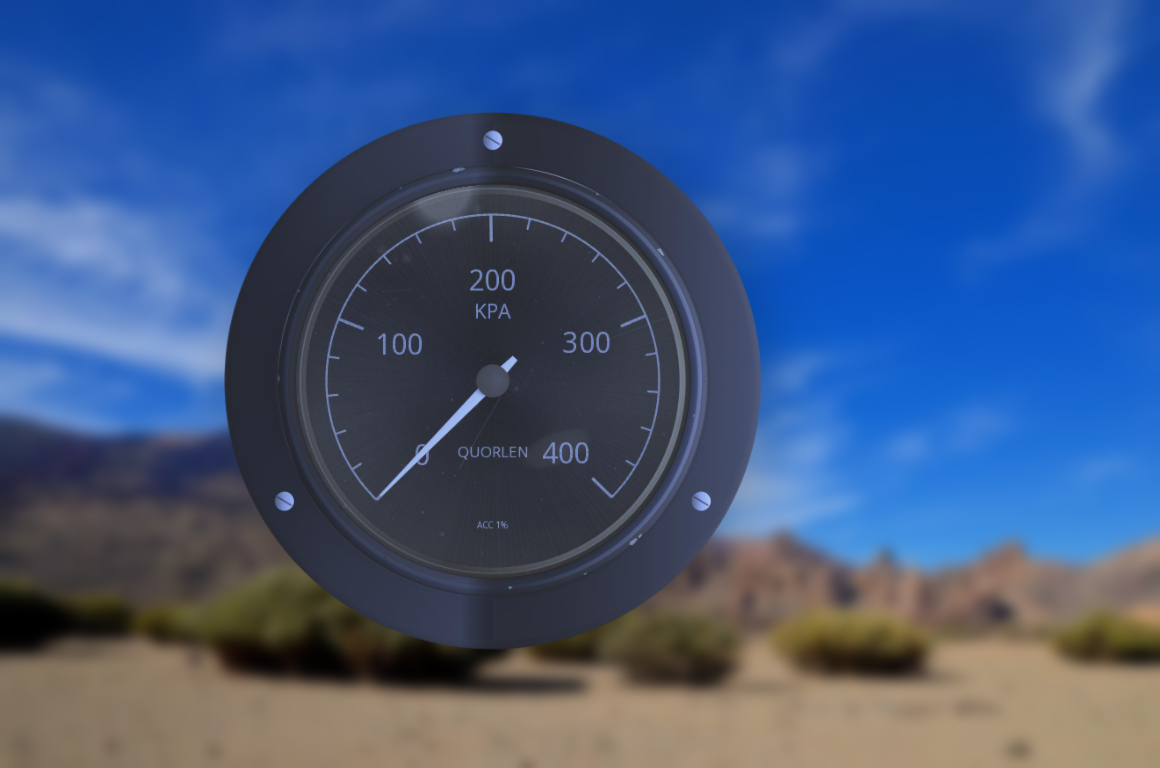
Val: 0 kPa
